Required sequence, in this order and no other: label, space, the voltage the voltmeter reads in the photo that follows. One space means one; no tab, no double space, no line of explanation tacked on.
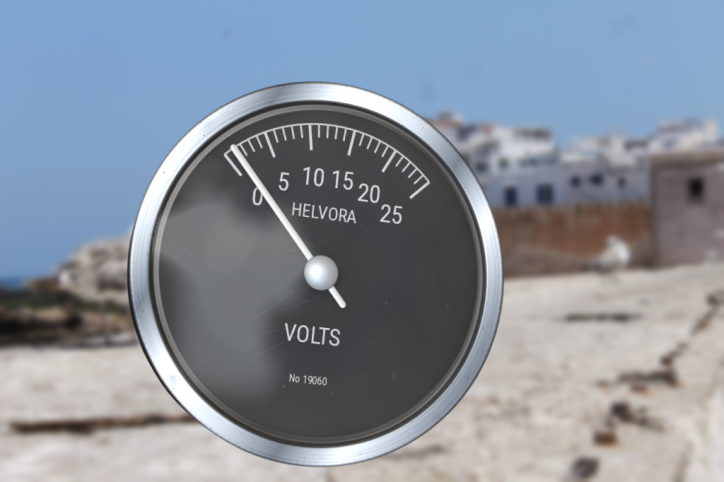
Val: 1 V
